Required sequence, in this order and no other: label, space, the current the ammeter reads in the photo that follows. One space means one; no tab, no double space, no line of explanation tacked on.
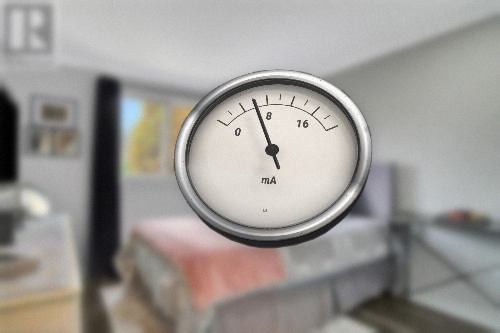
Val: 6 mA
